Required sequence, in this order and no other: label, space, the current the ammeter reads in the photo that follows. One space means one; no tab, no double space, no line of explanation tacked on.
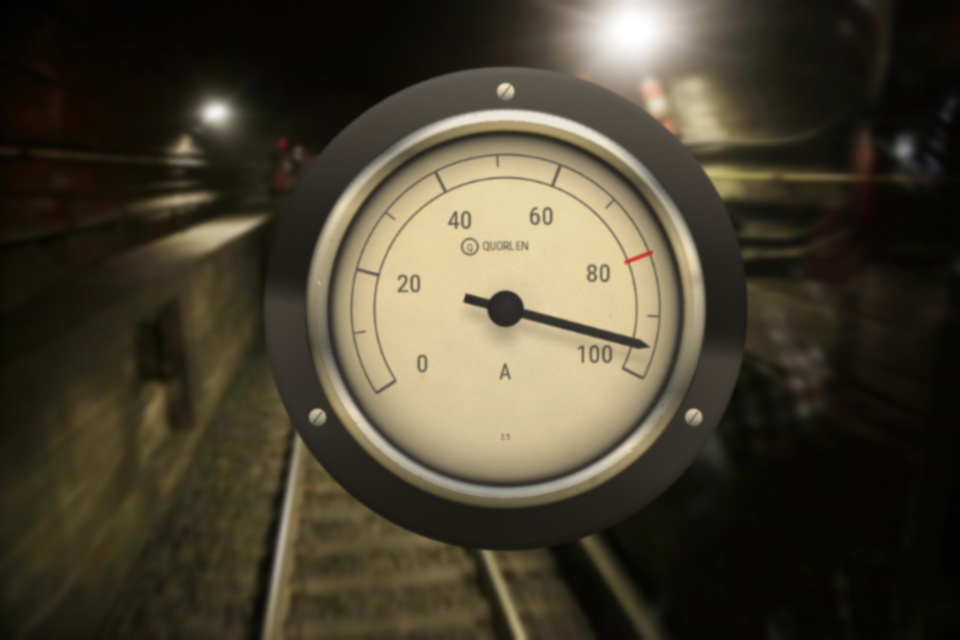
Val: 95 A
